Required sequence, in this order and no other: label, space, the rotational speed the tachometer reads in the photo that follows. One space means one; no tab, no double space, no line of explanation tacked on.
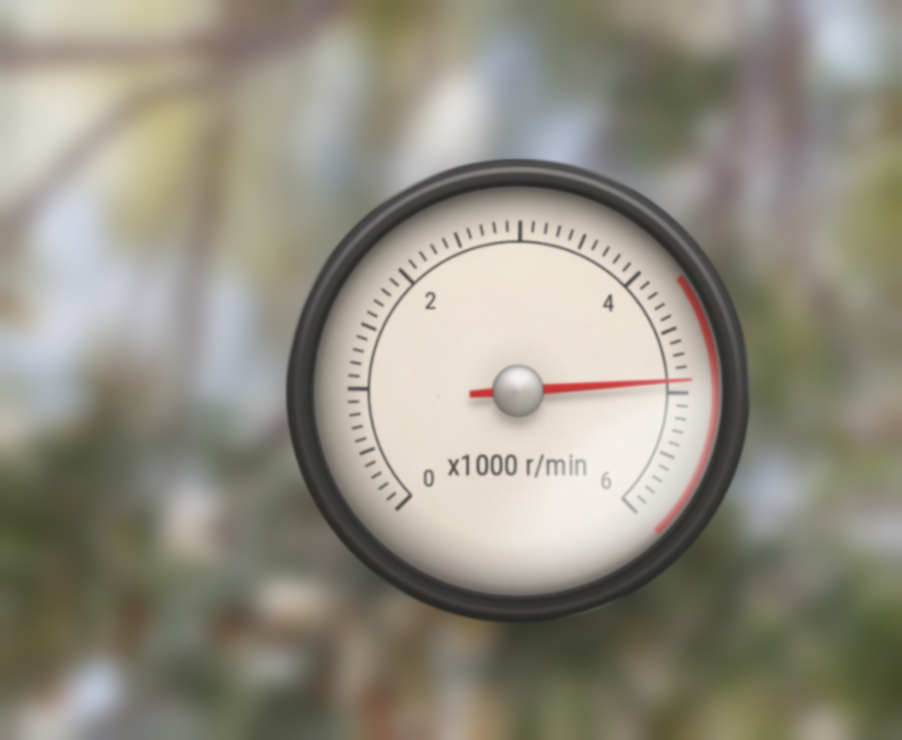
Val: 4900 rpm
